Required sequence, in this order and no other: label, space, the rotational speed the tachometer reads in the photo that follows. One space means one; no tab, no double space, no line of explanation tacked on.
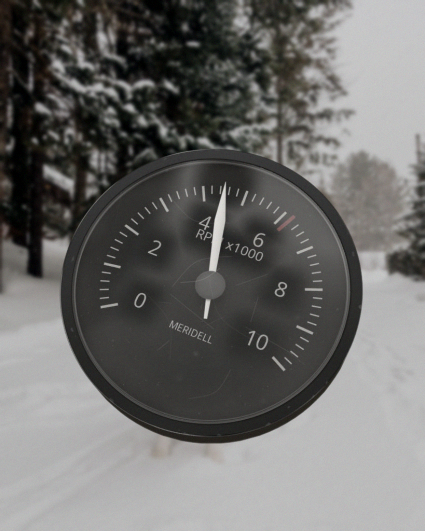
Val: 4500 rpm
